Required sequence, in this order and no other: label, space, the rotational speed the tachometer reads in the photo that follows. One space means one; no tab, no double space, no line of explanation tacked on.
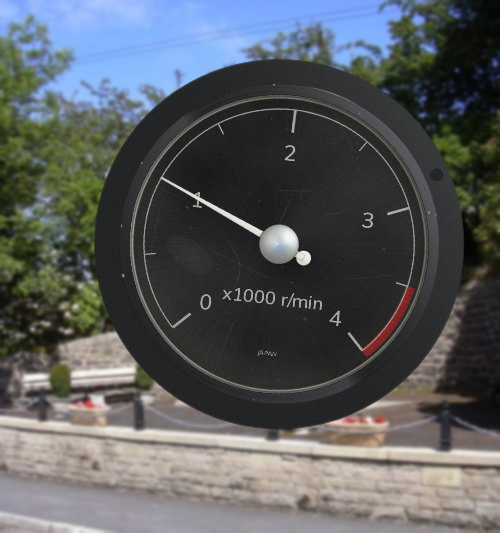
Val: 1000 rpm
